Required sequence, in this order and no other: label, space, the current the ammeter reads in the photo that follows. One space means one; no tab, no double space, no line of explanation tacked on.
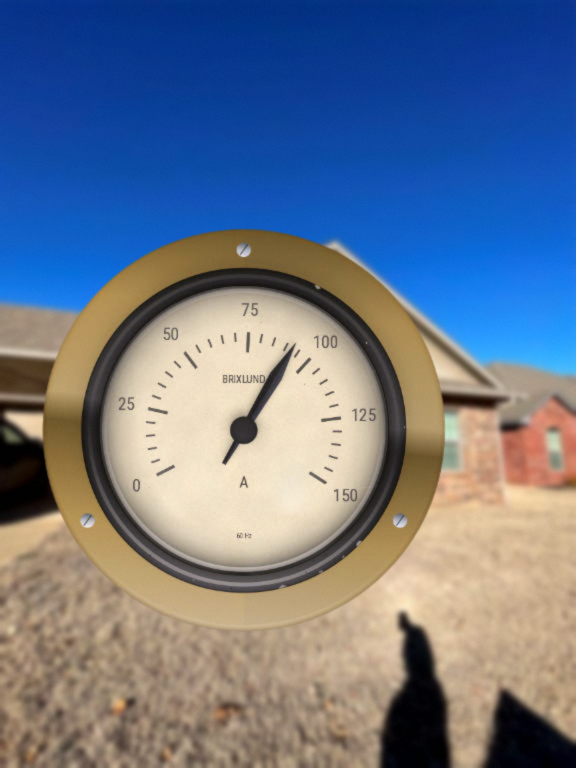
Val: 92.5 A
